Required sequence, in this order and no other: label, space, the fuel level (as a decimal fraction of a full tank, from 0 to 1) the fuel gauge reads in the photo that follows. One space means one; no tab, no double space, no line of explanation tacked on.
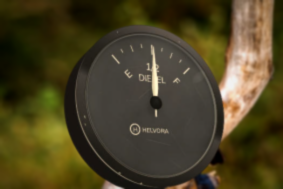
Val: 0.5
